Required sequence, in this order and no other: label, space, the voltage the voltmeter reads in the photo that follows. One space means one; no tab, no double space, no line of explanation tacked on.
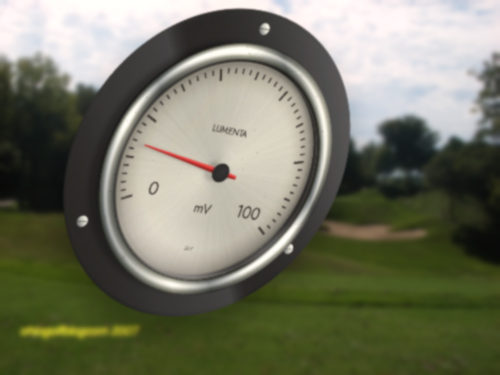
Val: 14 mV
